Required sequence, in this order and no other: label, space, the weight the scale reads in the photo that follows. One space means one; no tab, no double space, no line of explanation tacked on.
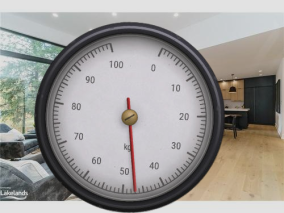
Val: 47 kg
